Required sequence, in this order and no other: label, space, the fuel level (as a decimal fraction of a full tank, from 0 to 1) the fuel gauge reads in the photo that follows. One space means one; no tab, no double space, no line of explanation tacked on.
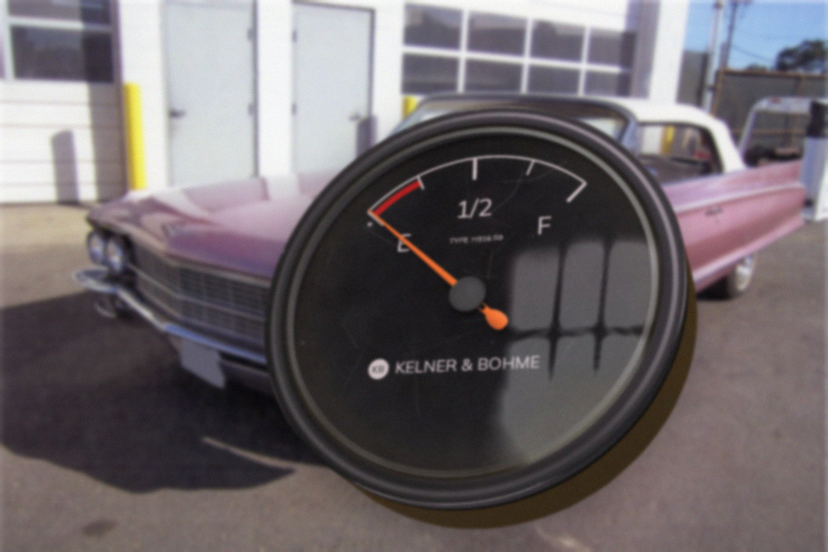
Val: 0
